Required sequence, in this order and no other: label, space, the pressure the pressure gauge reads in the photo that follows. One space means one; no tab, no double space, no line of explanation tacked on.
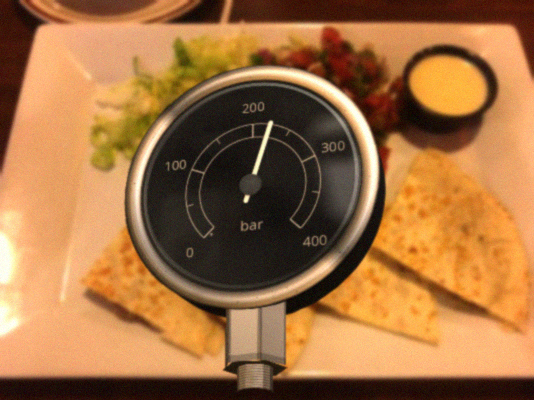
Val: 225 bar
